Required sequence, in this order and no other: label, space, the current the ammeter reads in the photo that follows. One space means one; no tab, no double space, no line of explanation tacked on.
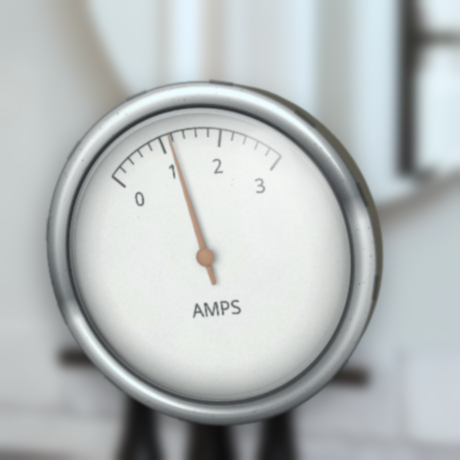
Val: 1.2 A
